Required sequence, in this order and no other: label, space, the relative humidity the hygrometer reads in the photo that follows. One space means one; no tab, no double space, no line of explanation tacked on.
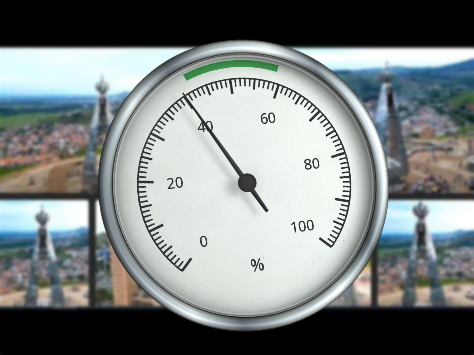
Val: 40 %
